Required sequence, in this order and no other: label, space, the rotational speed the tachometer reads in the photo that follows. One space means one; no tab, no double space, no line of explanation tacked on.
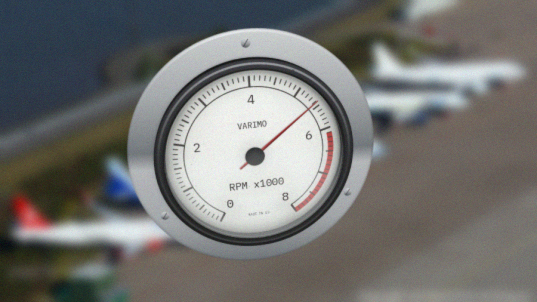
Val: 5400 rpm
